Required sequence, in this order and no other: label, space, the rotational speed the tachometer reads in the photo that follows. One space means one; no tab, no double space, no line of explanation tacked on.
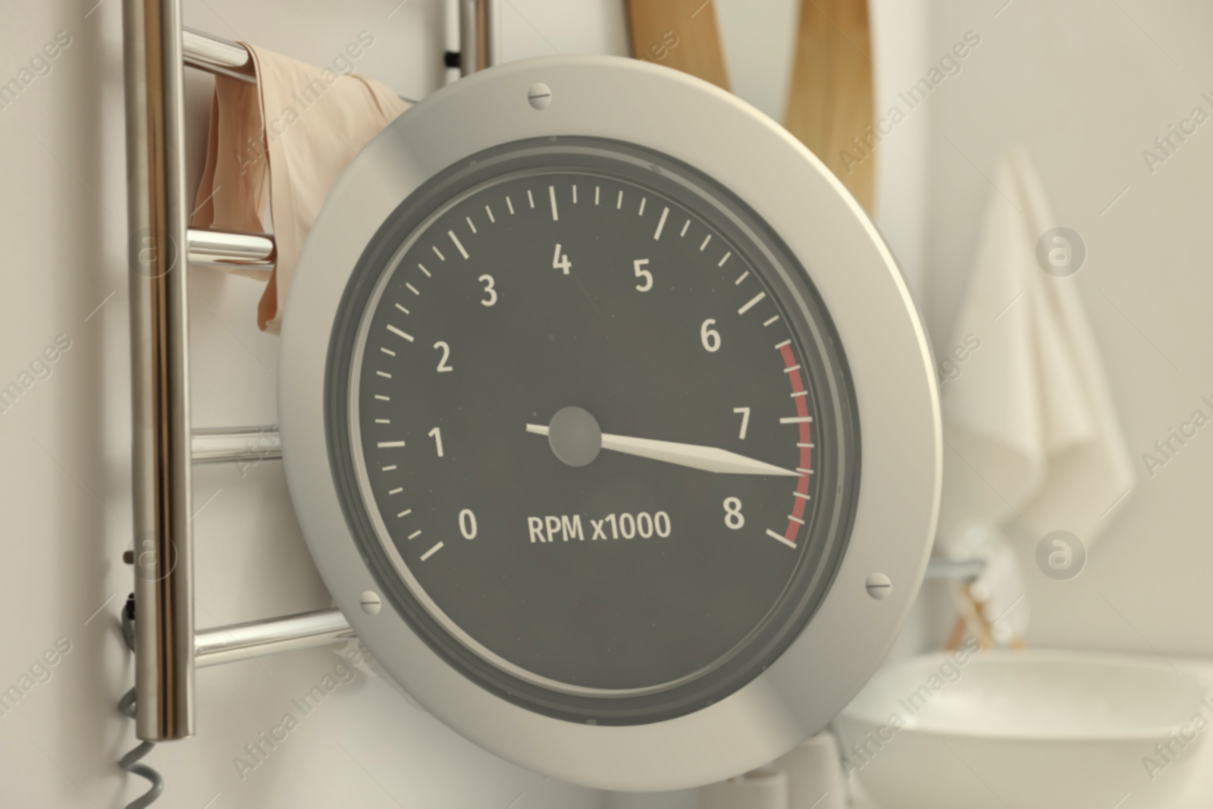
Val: 7400 rpm
